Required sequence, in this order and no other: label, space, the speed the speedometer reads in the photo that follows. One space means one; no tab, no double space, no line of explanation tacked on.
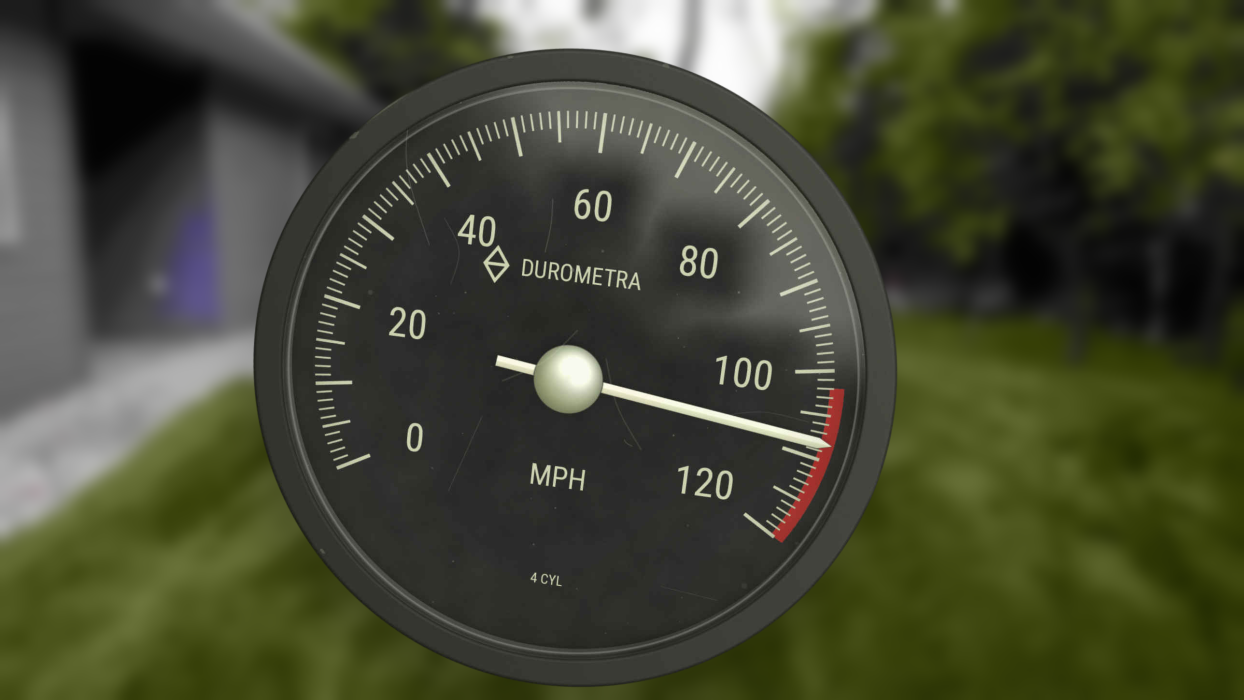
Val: 108 mph
